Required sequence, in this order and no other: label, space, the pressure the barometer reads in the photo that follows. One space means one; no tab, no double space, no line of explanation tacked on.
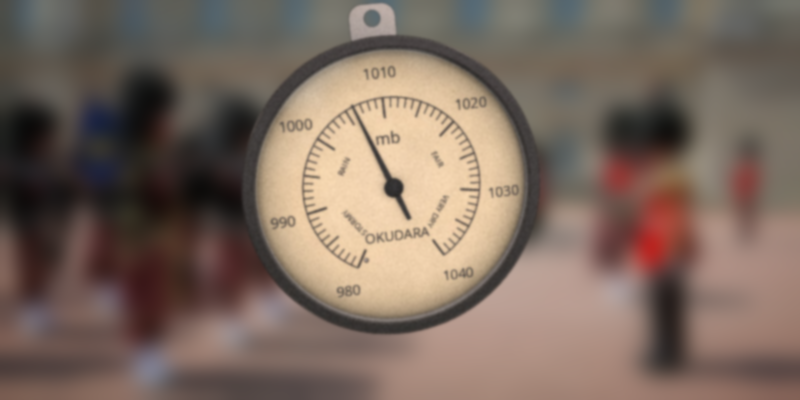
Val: 1006 mbar
